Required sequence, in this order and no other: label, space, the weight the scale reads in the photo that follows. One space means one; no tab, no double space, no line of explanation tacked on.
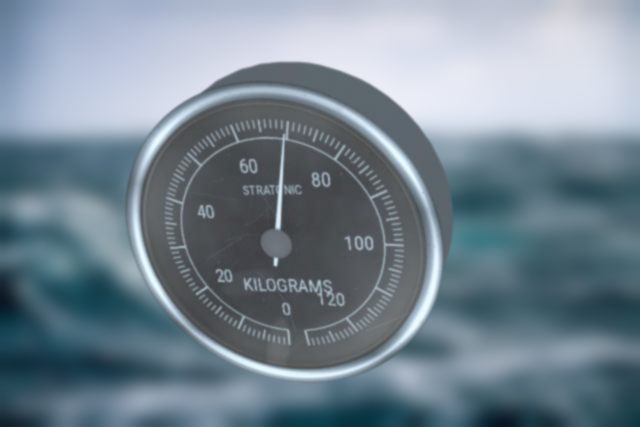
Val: 70 kg
